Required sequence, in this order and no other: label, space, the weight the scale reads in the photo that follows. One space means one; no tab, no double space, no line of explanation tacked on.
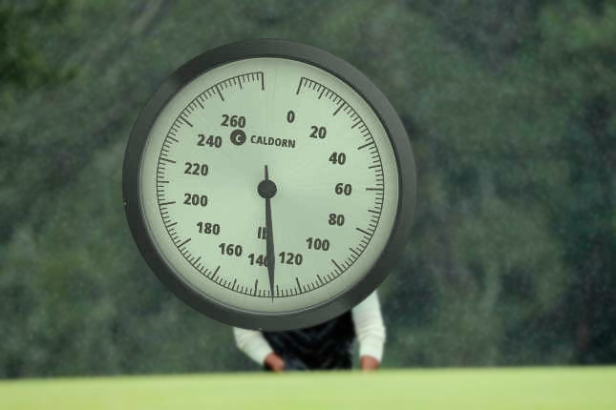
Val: 132 lb
